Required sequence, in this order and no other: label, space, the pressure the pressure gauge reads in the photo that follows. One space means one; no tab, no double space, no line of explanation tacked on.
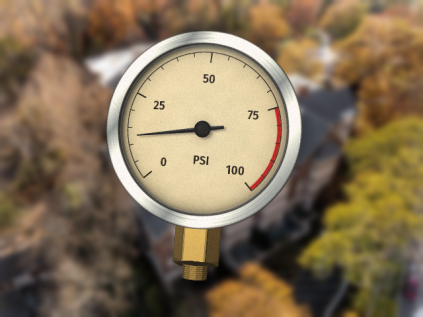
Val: 12.5 psi
